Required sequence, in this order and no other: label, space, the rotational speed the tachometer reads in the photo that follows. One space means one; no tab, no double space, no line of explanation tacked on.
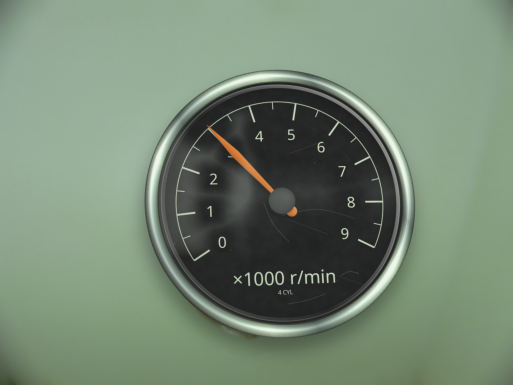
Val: 3000 rpm
